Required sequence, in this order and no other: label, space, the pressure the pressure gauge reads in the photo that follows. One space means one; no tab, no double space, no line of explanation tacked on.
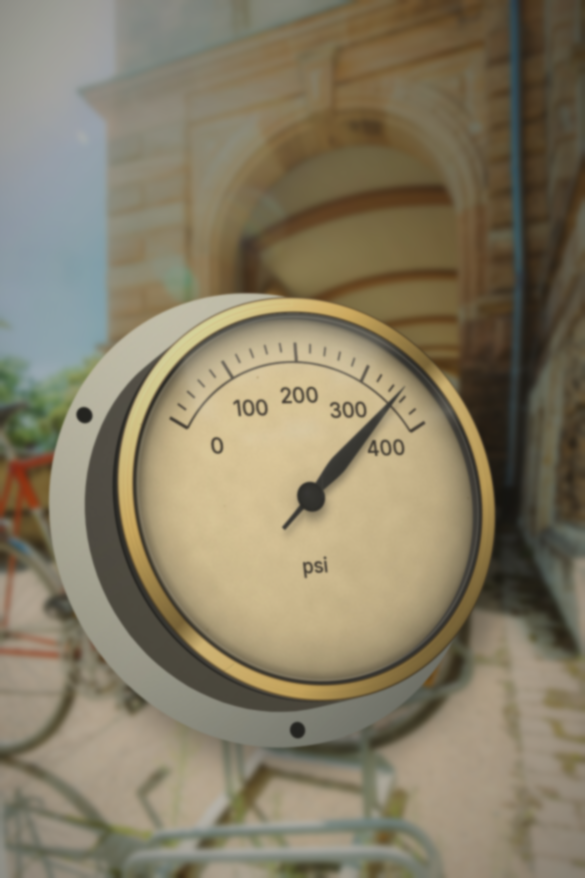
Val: 350 psi
